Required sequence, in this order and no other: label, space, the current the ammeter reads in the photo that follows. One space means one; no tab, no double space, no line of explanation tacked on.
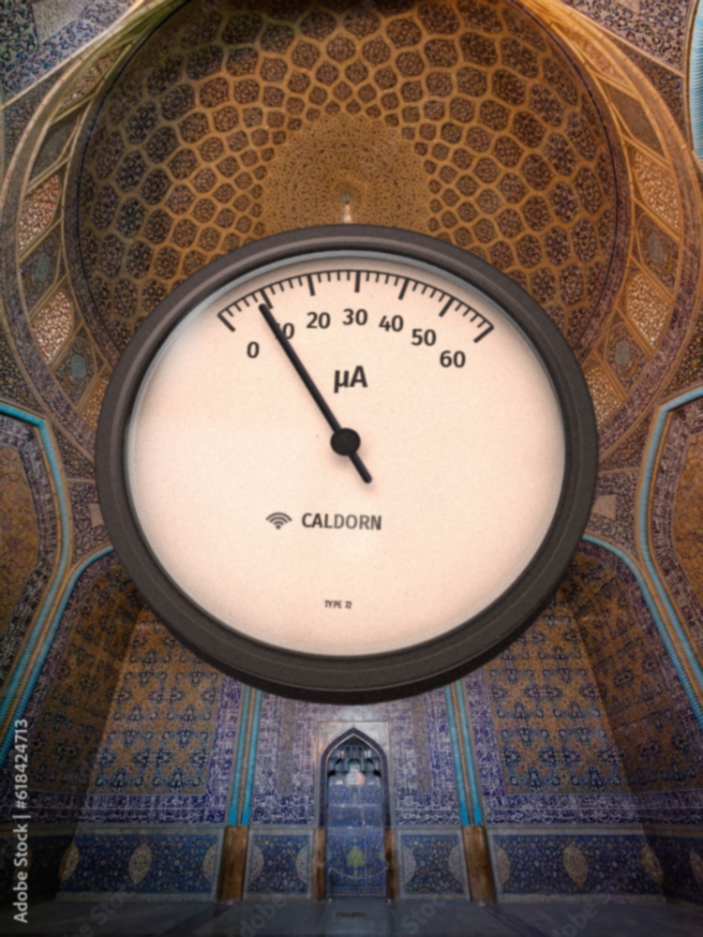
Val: 8 µA
